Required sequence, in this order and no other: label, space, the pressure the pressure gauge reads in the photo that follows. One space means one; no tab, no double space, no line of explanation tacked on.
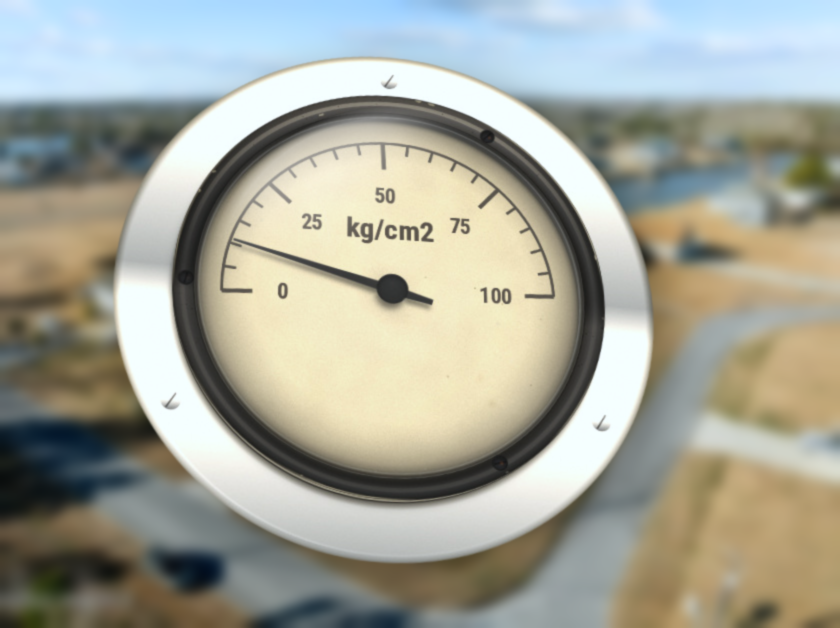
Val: 10 kg/cm²
